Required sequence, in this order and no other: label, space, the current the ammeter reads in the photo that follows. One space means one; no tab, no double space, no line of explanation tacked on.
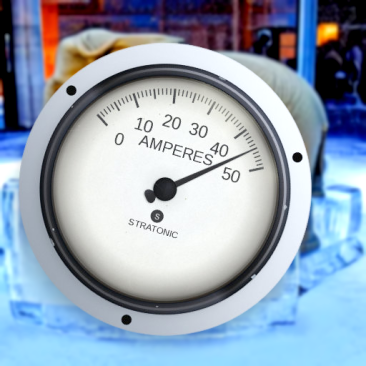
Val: 45 A
